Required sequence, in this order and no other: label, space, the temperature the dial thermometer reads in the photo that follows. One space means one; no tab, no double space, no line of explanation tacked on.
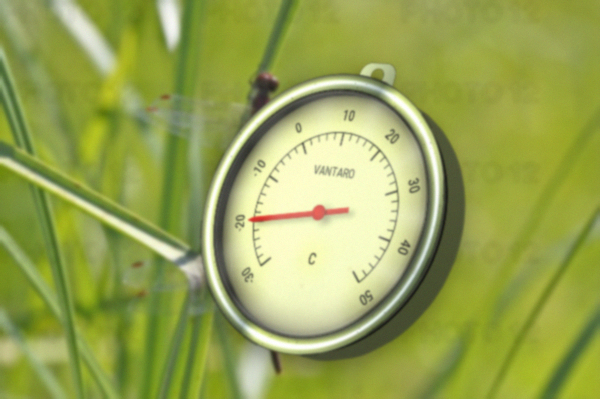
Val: -20 °C
